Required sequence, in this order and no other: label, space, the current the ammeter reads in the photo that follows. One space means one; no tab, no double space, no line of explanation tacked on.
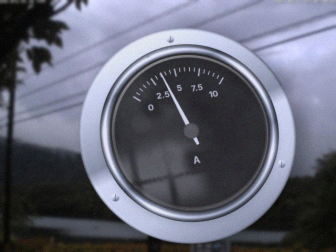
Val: 3.5 A
